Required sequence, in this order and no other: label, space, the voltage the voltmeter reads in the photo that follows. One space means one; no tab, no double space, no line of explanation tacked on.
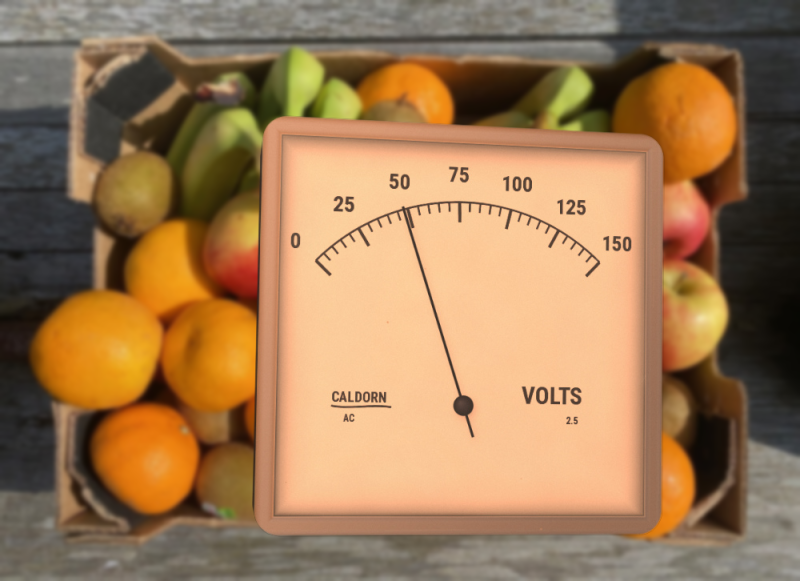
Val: 47.5 V
